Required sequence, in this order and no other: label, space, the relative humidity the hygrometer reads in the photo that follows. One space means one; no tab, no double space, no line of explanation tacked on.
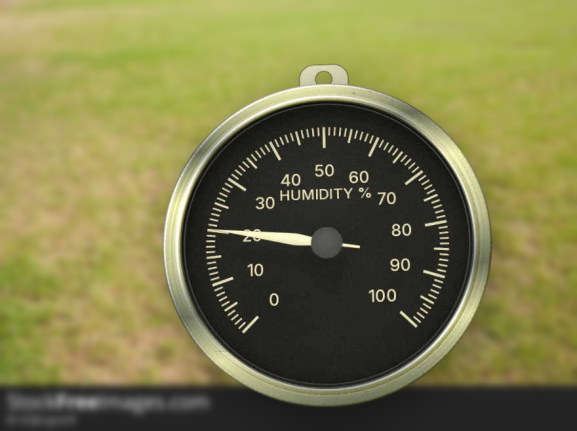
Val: 20 %
